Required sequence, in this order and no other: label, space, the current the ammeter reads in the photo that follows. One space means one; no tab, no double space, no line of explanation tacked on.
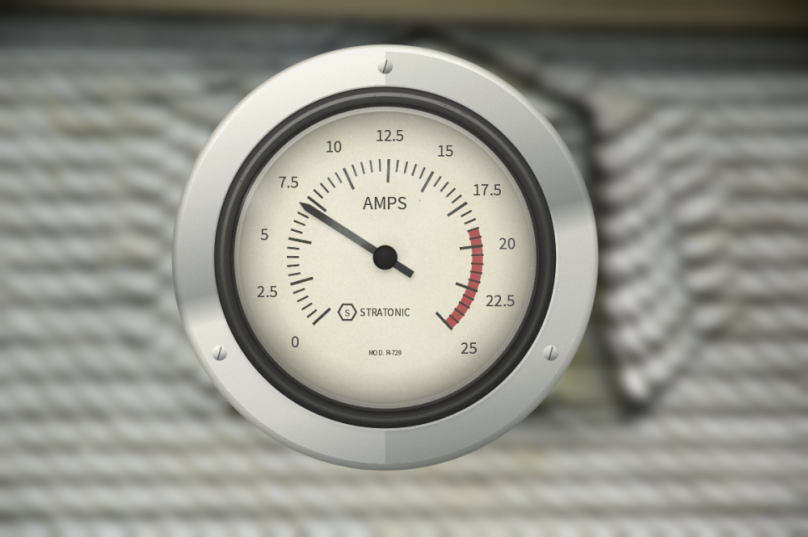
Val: 7 A
